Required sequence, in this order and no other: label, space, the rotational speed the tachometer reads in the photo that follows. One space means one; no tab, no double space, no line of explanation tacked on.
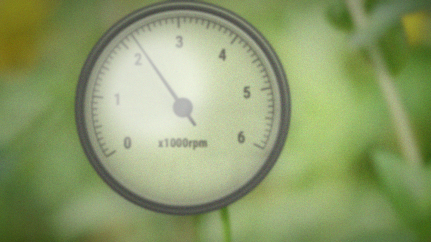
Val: 2200 rpm
